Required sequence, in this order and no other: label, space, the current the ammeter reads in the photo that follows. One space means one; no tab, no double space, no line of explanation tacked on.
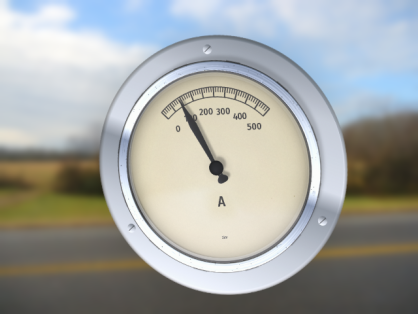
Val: 100 A
